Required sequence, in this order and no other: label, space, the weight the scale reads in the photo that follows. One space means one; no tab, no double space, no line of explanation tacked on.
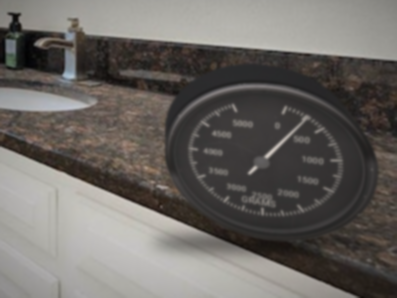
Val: 250 g
